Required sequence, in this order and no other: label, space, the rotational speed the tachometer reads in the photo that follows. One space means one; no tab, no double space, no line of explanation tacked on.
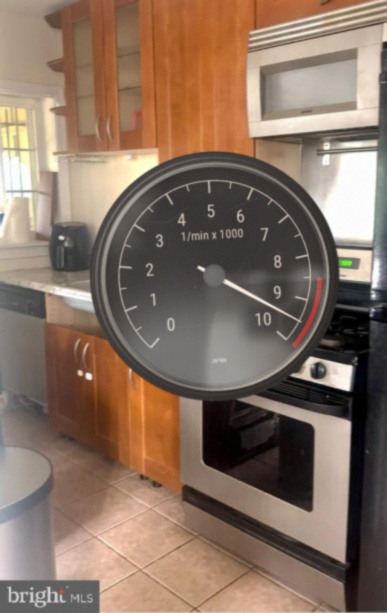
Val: 9500 rpm
